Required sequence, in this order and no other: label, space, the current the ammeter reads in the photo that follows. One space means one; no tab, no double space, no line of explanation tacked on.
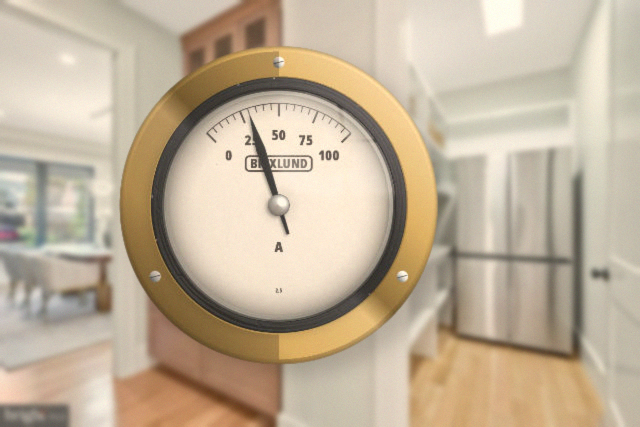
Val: 30 A
